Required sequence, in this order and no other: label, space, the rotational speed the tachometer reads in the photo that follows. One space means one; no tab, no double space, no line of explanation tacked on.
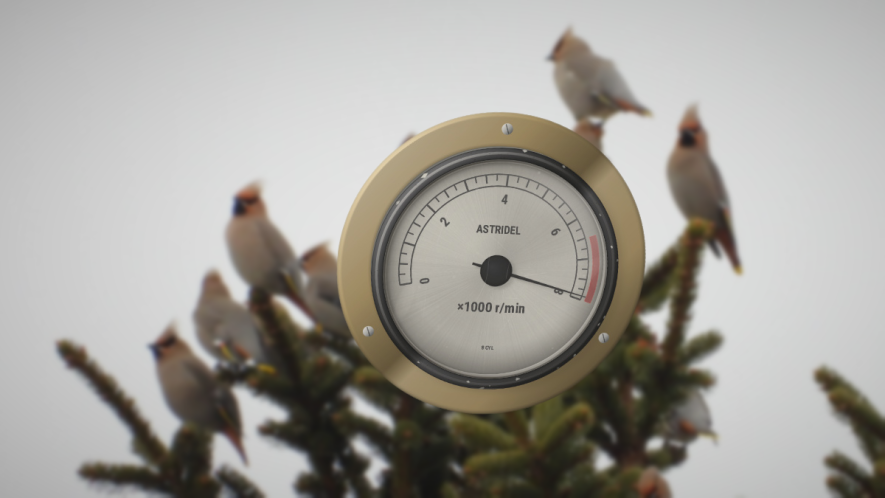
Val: 7875 rpm
